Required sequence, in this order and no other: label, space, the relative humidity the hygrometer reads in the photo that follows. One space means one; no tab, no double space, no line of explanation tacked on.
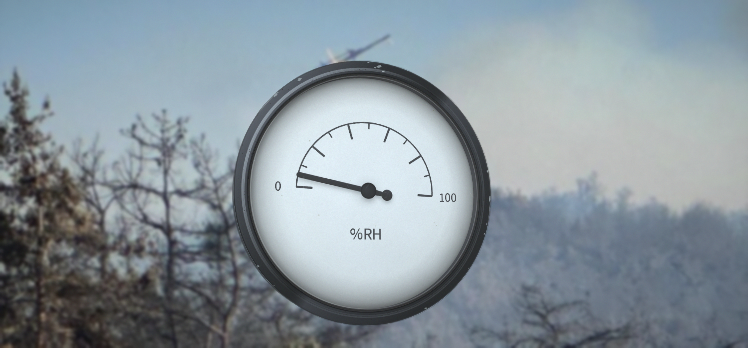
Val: 5 %
